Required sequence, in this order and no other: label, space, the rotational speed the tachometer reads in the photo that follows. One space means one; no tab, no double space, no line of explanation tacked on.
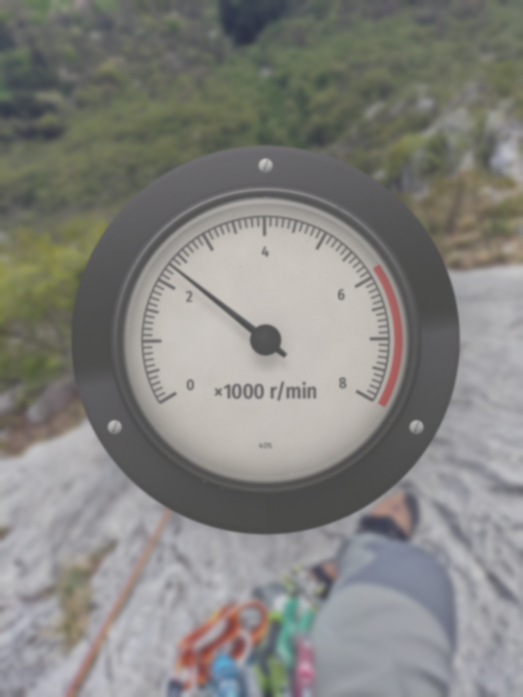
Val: 2300 rpm
